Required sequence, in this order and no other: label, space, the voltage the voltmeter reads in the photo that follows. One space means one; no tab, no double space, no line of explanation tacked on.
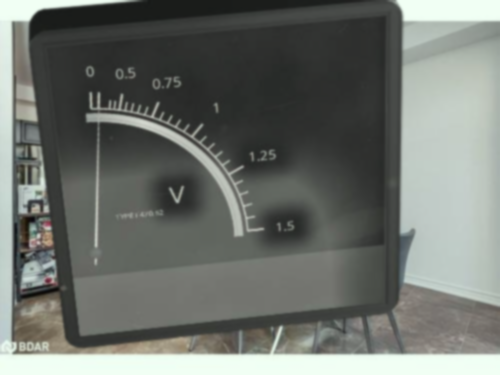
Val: 0.25 V
